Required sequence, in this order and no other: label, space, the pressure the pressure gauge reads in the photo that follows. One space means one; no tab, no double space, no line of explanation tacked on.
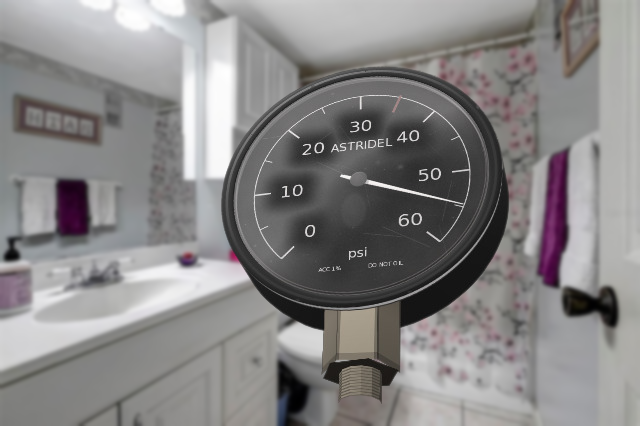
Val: 55 psi
